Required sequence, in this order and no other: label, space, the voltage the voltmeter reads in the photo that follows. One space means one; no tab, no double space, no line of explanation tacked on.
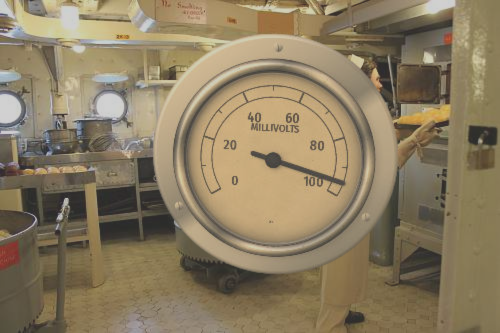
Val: 95 mV
